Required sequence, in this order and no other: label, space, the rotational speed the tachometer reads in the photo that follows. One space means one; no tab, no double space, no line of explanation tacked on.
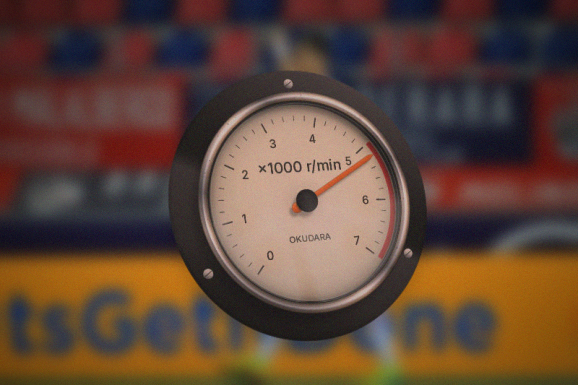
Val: 5200 rpm
